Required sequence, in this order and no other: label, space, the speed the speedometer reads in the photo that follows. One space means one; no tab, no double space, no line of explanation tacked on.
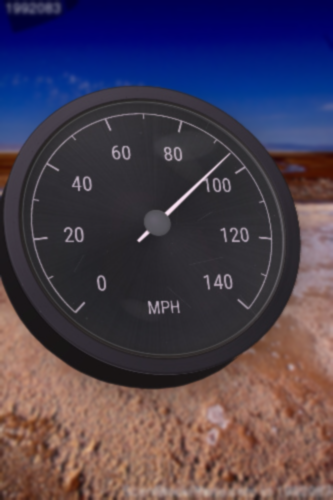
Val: 95 mph
